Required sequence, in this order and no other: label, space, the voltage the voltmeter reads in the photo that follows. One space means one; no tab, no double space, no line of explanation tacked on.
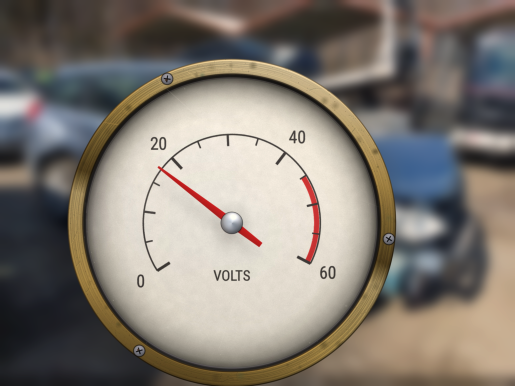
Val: 17.5 V
